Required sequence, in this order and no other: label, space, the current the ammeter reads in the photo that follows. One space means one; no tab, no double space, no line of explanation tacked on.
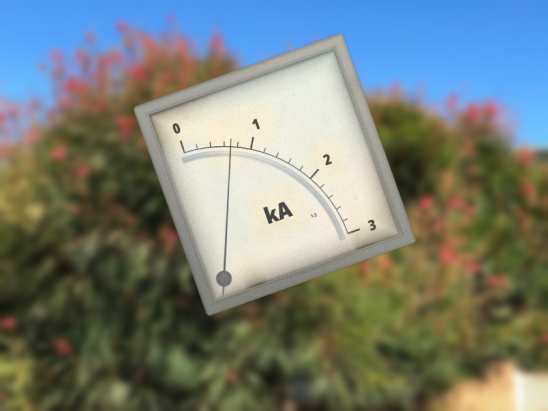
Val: 0.7 kA
